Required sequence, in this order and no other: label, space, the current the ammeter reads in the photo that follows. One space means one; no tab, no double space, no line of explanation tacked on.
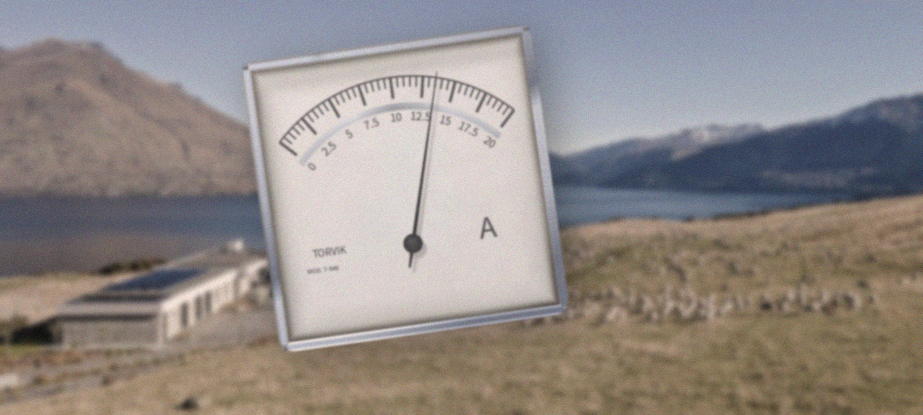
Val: 13.5 A
